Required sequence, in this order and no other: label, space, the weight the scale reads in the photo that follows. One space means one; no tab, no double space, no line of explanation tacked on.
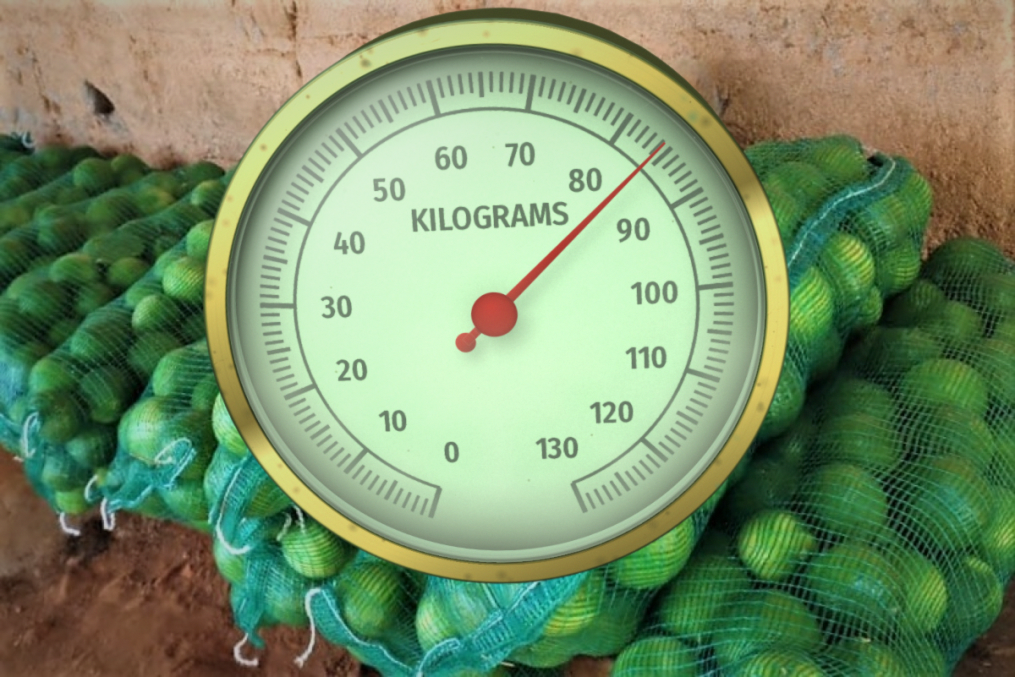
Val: 84 kg
